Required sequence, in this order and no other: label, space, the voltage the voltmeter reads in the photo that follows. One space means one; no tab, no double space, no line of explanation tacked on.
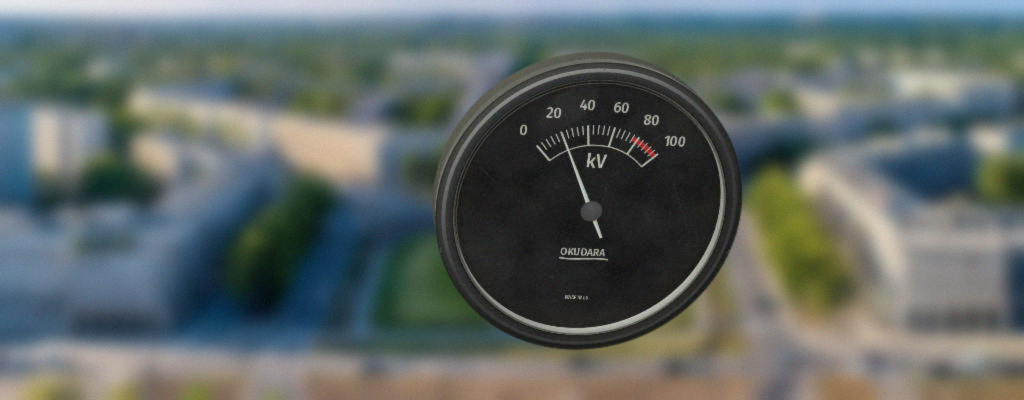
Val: 20 kV
